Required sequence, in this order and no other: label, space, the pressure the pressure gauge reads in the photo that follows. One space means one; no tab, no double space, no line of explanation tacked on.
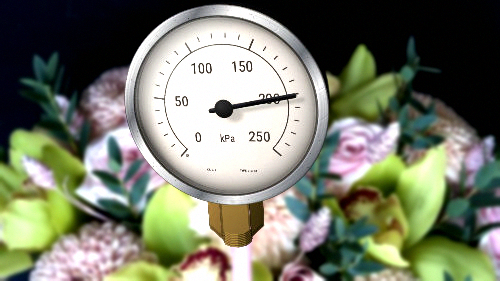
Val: 200 kPa
